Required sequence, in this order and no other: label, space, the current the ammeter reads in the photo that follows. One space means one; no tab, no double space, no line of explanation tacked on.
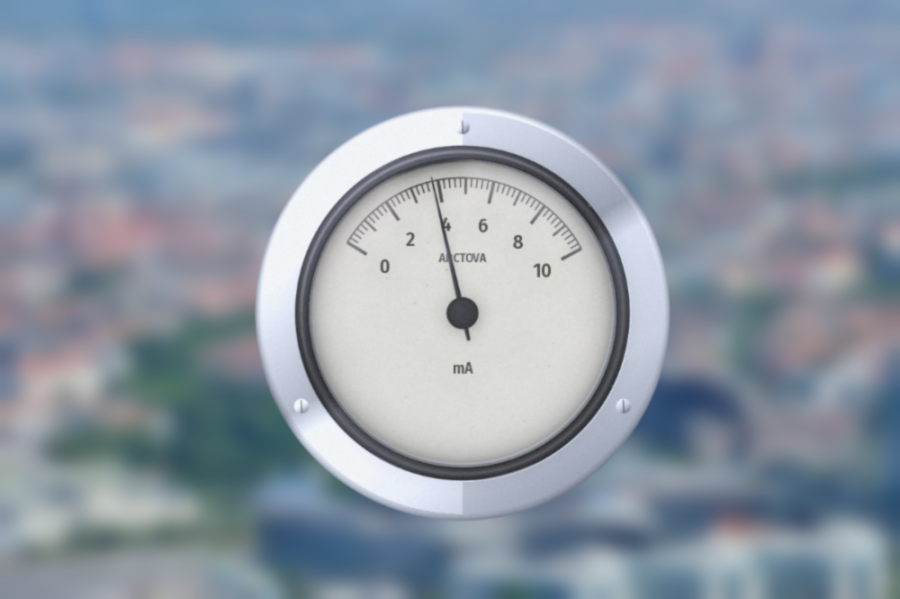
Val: 3.8 mA
